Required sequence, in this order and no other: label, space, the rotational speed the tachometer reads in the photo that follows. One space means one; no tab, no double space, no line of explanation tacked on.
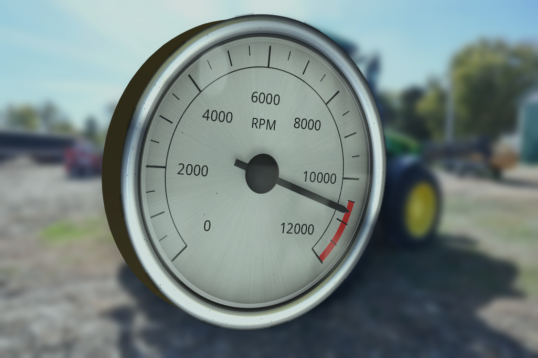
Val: 10750 rpm
